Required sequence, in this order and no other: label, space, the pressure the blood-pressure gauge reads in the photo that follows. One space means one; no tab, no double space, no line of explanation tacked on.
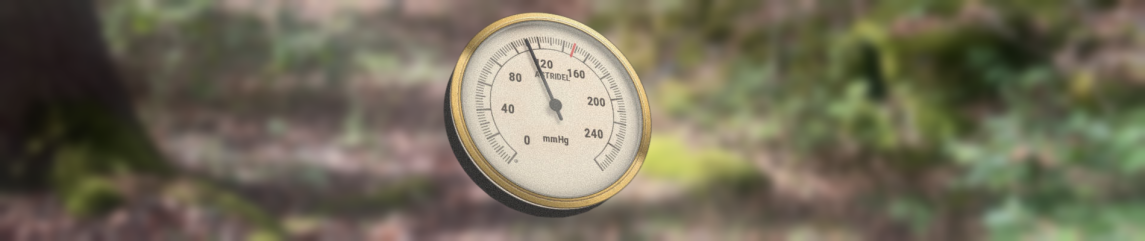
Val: 110 mmHg
